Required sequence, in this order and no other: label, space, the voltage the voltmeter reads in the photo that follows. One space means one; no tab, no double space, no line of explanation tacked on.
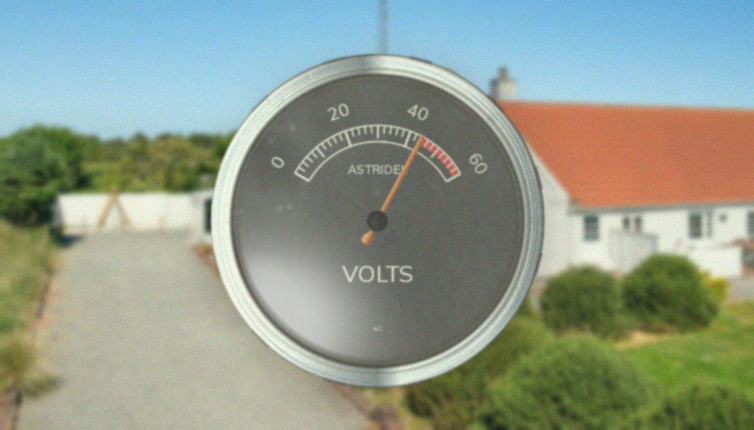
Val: 44 V
